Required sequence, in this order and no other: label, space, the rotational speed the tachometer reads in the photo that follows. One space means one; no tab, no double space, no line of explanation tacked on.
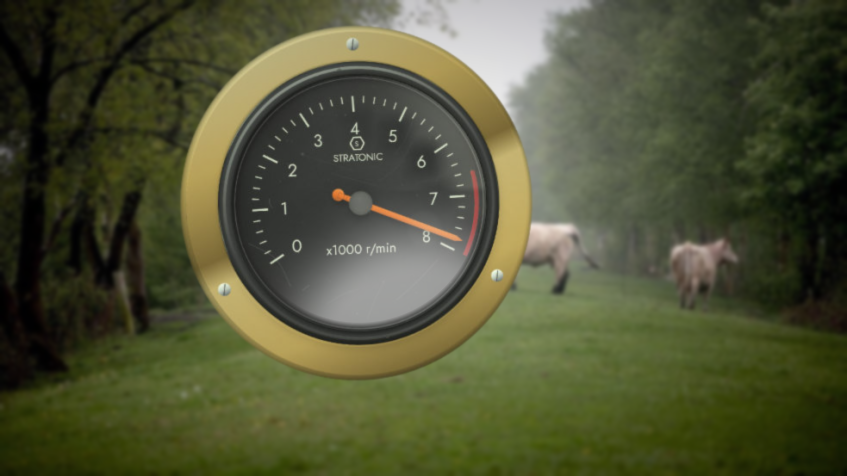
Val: 7800 rpm
